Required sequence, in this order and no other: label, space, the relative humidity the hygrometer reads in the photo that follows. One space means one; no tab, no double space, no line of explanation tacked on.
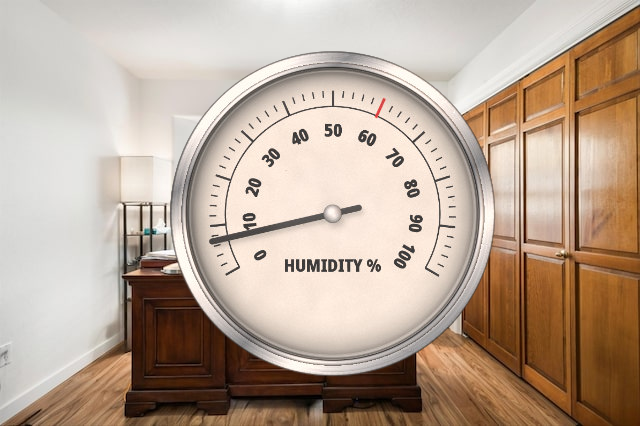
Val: 7 %
